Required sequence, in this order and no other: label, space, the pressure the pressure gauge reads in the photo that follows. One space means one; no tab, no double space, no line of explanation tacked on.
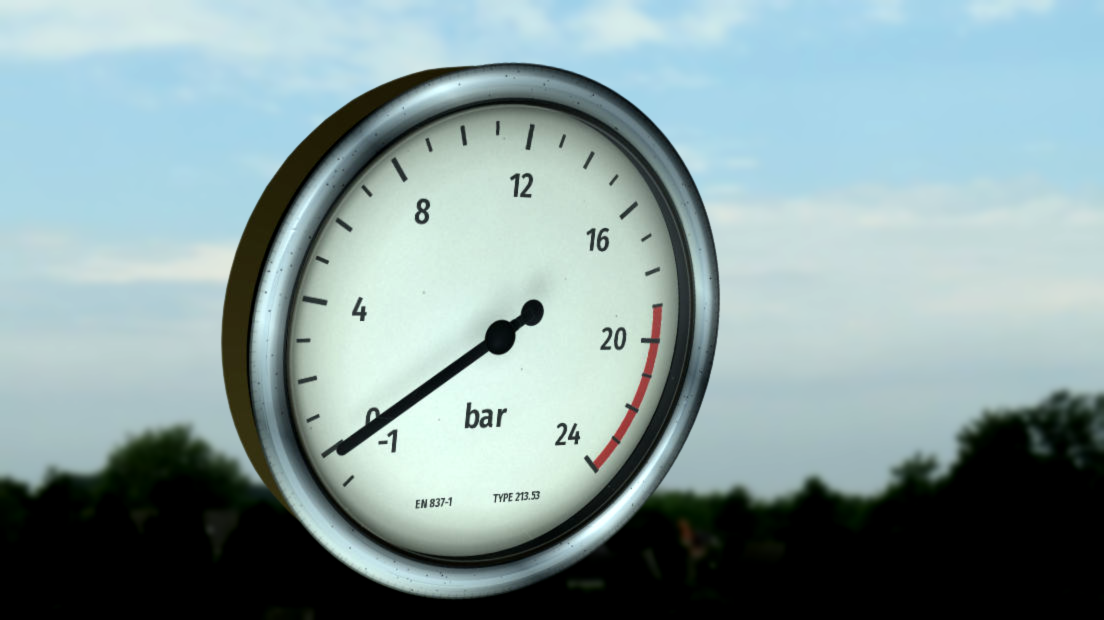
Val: 0 bar
